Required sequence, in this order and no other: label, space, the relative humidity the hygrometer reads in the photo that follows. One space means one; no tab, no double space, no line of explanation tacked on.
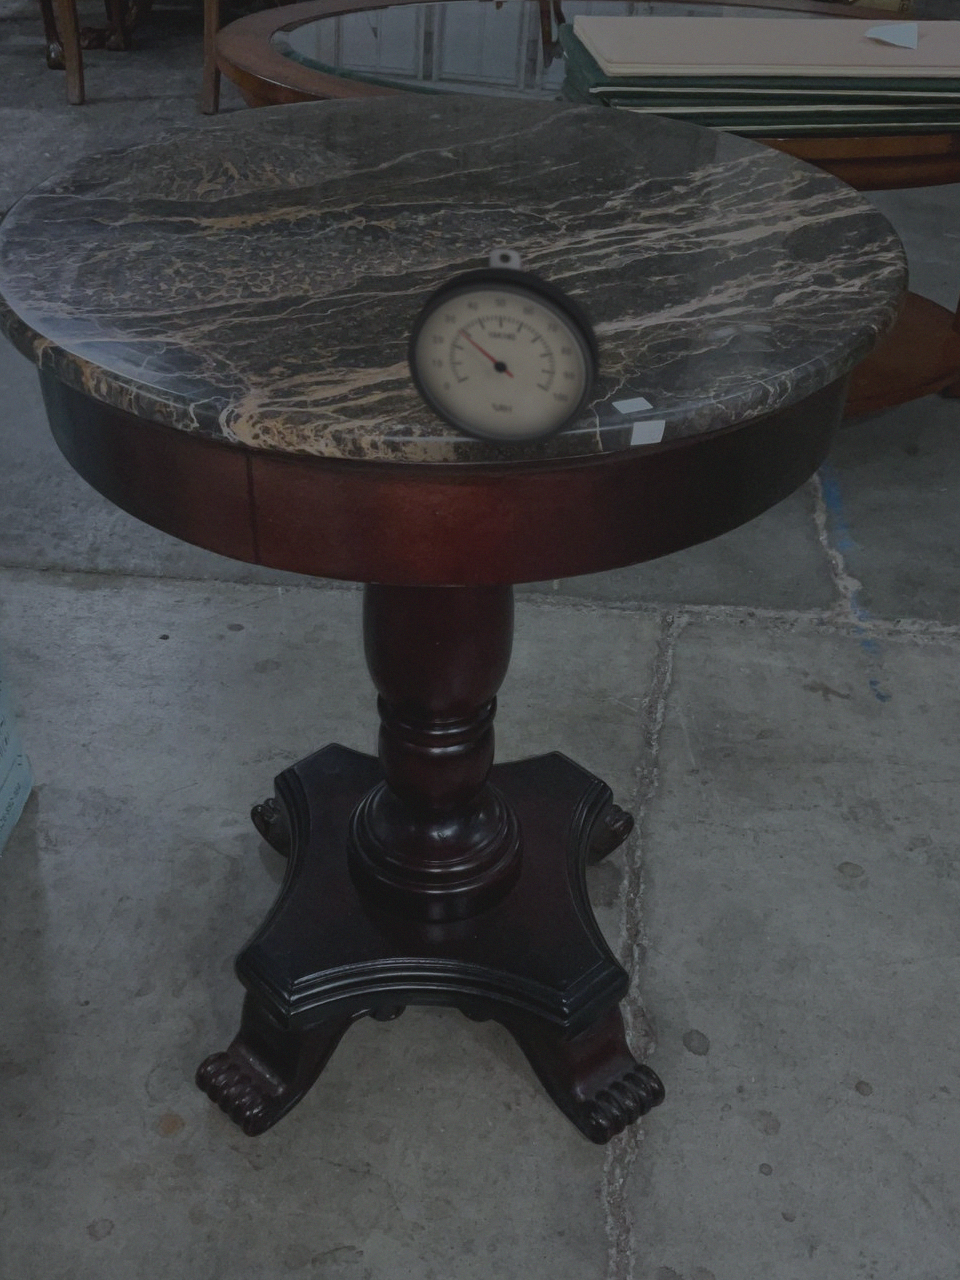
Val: 30 %
